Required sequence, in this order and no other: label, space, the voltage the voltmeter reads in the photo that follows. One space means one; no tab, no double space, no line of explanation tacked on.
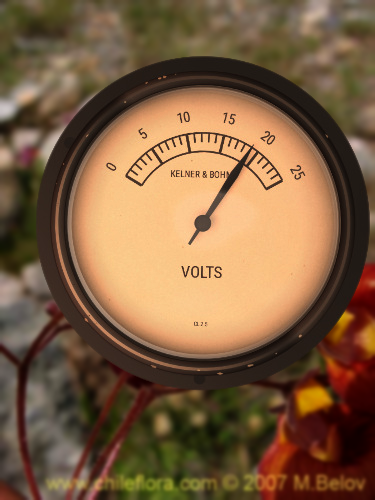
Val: 19 V
